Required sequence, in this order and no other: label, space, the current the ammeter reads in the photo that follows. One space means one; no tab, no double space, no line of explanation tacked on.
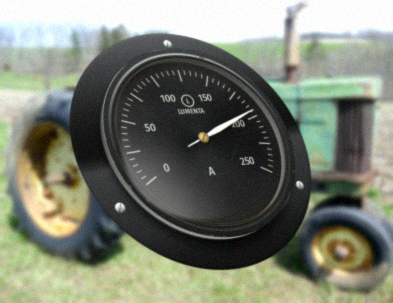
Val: 195 A
